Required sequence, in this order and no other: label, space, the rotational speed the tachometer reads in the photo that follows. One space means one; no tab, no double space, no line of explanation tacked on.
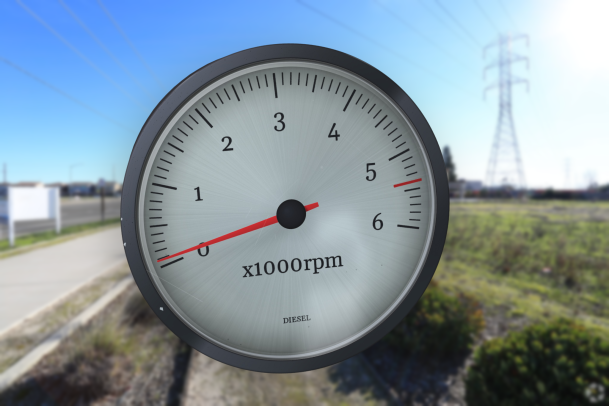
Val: 100 rpm
